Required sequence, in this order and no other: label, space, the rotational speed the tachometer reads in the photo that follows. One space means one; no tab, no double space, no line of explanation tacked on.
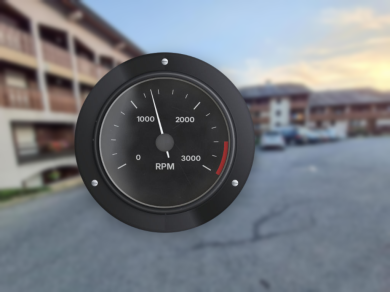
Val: 1300 rpm
